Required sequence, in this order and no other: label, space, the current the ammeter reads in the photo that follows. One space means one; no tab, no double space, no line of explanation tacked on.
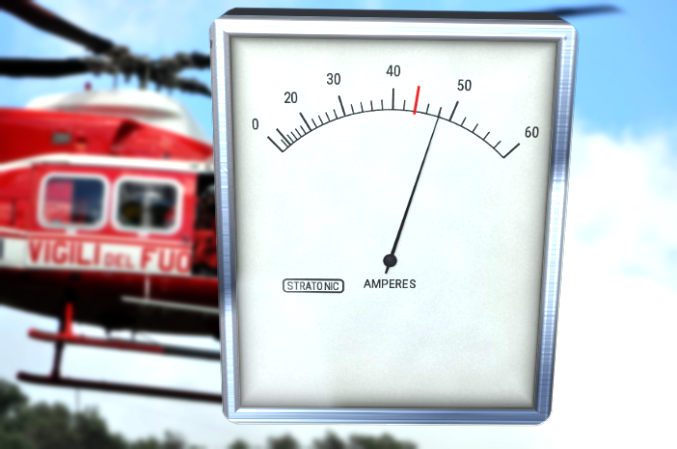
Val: 48 A
